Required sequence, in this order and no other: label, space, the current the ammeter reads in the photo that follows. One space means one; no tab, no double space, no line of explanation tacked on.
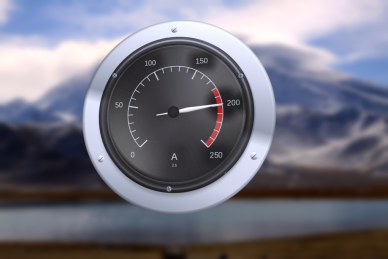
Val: 200 A
